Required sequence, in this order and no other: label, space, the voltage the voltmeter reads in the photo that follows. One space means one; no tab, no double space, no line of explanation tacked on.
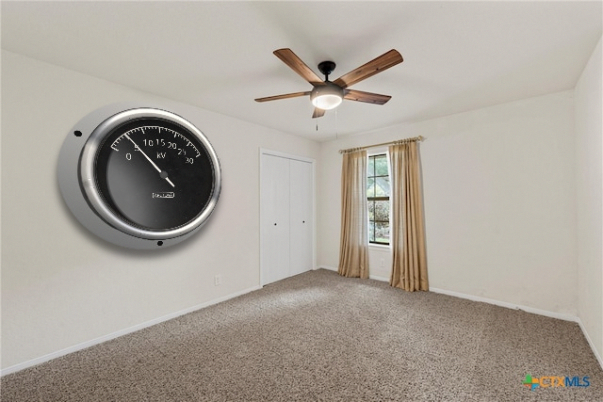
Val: 5 kV
